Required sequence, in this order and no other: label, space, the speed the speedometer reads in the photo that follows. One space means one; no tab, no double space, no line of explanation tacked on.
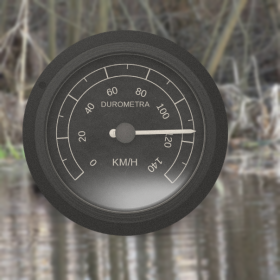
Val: 115 km/h
